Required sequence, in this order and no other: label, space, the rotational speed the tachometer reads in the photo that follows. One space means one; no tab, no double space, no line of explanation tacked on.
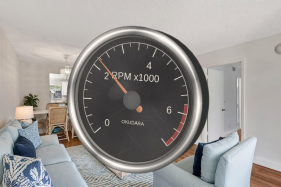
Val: 2250 rpm
